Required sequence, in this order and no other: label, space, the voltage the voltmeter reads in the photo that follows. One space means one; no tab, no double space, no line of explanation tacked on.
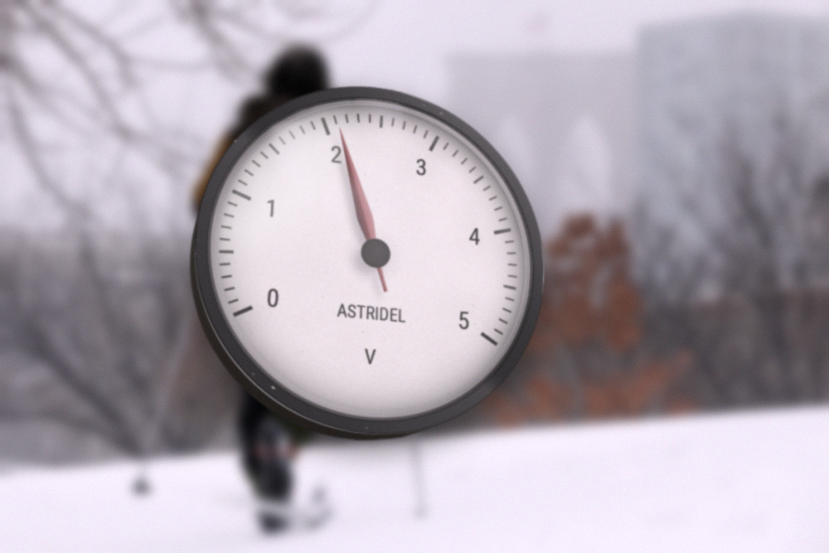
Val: 2.1 V
